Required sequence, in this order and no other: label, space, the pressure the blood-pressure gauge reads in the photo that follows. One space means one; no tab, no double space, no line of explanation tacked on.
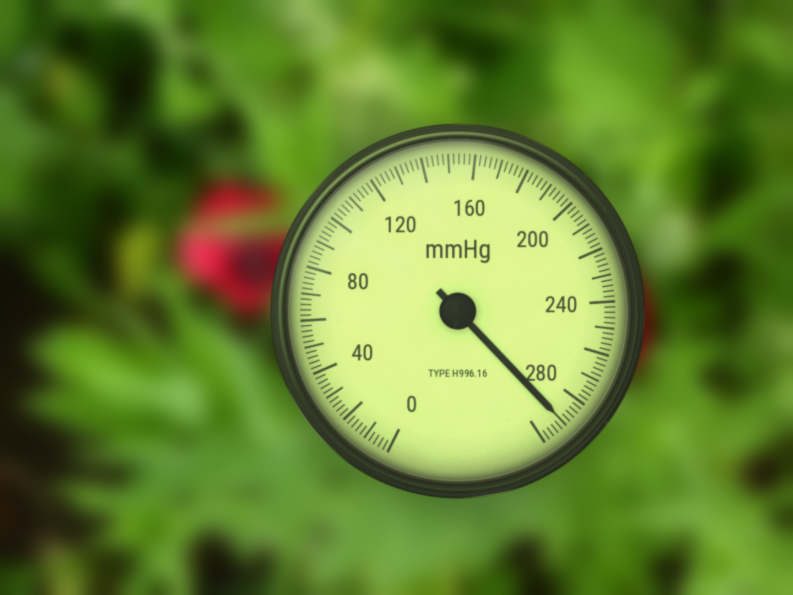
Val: 290 mmHg
